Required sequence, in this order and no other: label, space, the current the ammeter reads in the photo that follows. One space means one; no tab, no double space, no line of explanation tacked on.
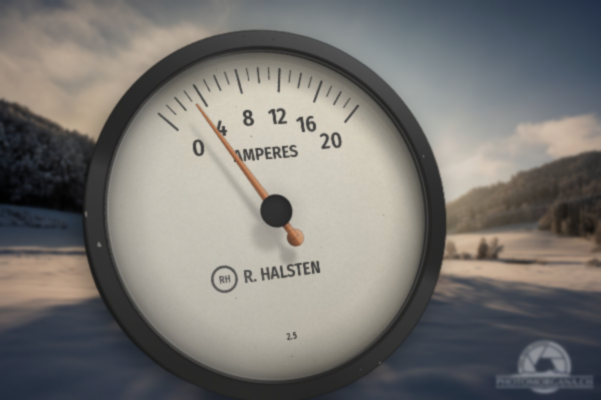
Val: 3 A
